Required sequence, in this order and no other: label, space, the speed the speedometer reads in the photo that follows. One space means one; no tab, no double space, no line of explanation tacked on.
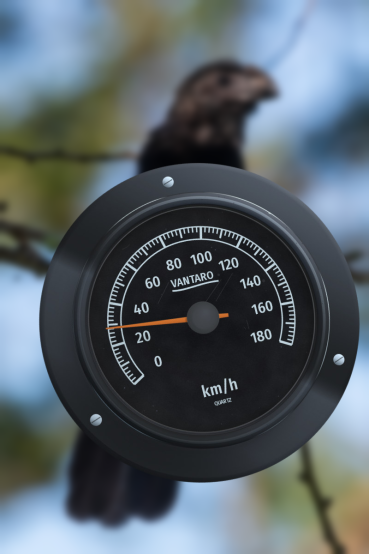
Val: 28 km/h
